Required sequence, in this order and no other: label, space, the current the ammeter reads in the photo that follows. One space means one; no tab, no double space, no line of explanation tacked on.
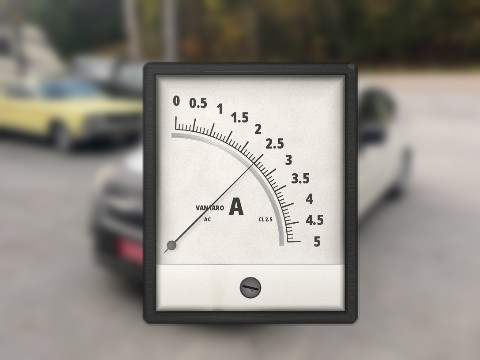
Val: 2.5 A
